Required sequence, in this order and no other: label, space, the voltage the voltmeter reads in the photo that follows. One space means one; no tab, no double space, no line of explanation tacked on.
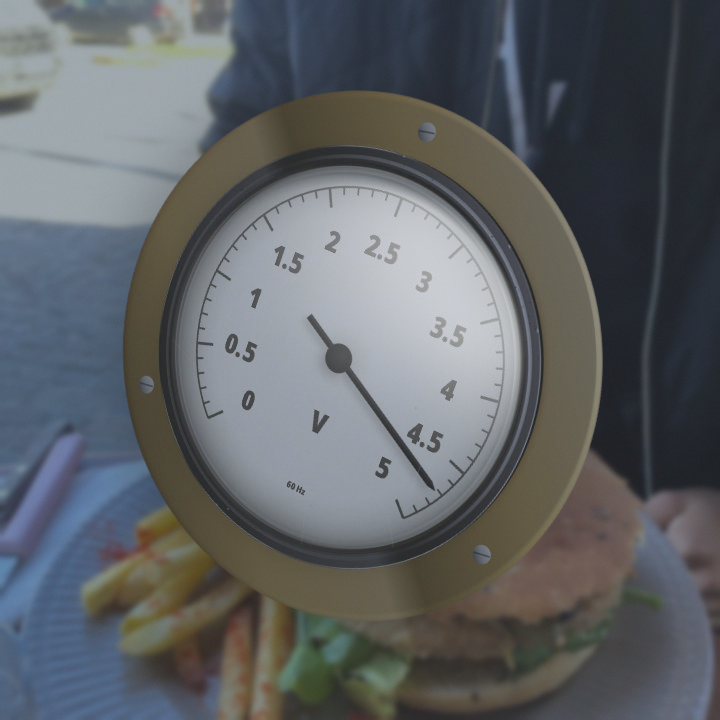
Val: 4.7 V
